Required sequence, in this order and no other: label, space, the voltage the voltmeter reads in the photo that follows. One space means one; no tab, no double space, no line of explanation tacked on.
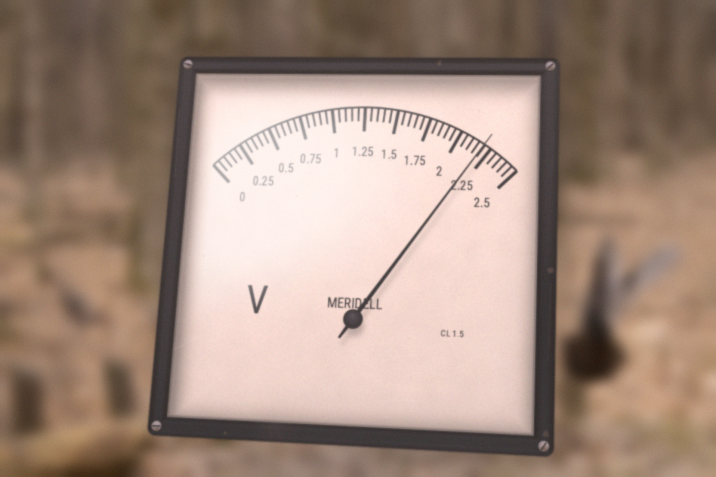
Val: 2.2 V
